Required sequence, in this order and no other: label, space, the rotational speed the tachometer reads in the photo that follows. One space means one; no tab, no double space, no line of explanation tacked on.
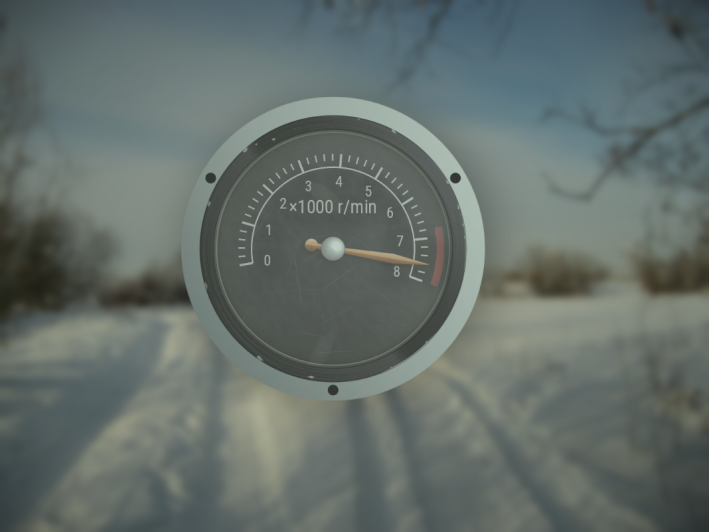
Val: 7600 rpm
